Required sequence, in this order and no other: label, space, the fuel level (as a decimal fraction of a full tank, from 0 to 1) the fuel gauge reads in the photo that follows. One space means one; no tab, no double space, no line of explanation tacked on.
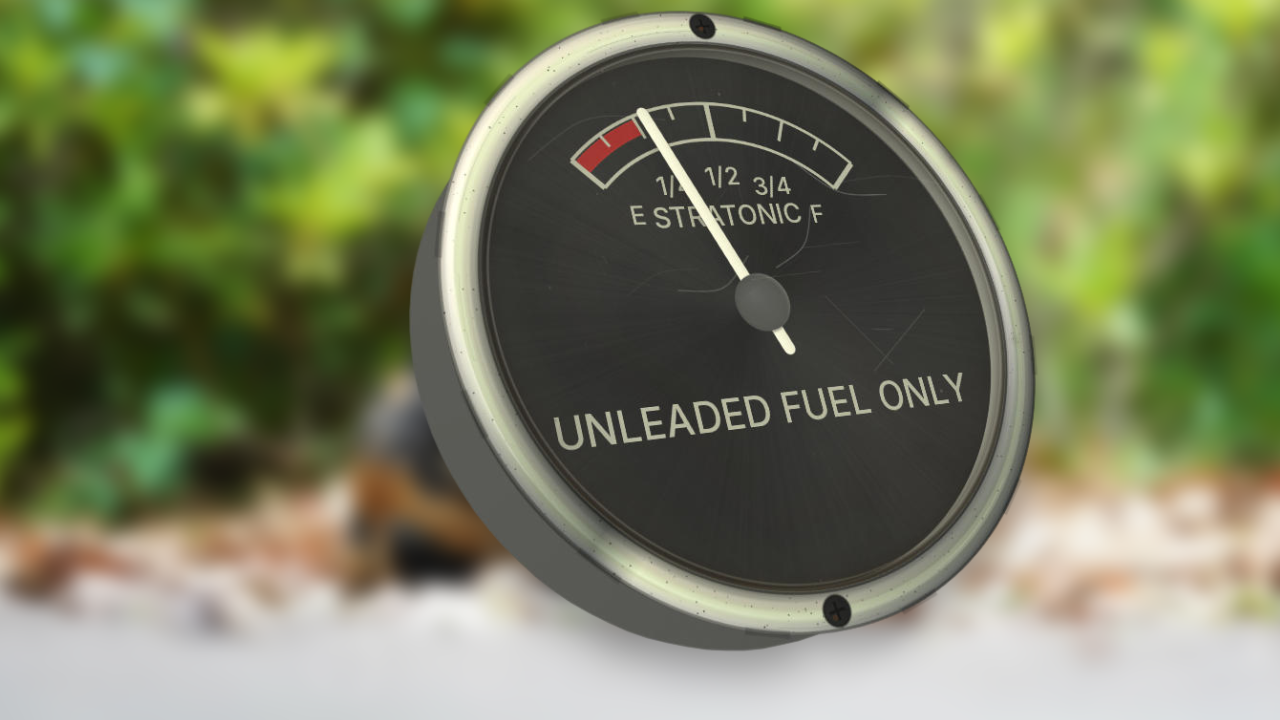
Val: 0.25
